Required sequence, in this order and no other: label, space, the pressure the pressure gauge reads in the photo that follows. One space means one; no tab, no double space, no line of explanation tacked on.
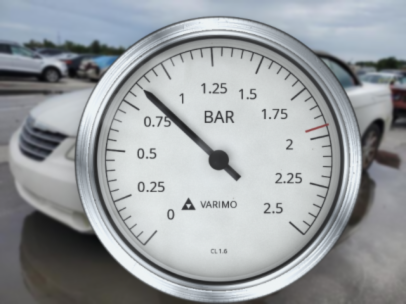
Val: 0.85 bar
